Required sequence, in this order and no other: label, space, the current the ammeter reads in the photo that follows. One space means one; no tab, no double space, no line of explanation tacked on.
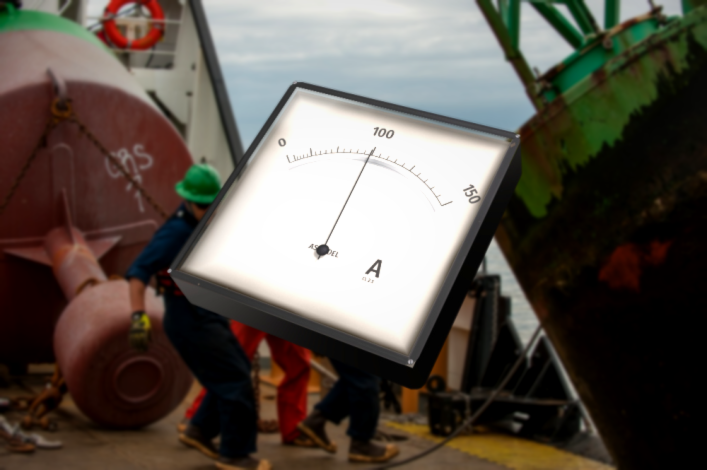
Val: 100 A
